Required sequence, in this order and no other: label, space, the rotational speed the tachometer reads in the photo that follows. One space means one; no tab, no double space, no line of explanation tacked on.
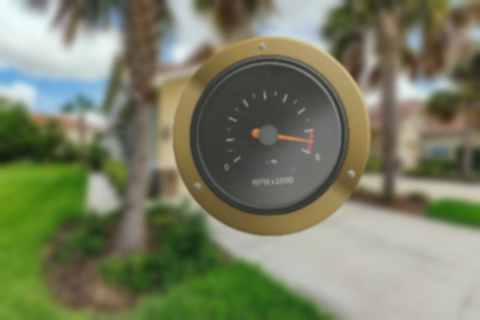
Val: 7500 rpm
